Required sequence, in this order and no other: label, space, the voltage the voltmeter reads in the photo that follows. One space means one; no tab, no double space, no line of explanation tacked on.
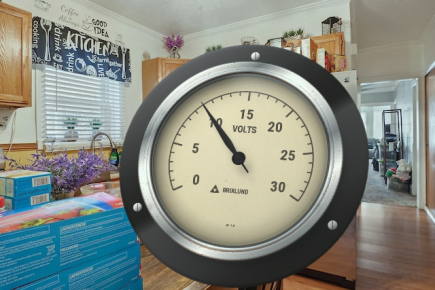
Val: 10 V
